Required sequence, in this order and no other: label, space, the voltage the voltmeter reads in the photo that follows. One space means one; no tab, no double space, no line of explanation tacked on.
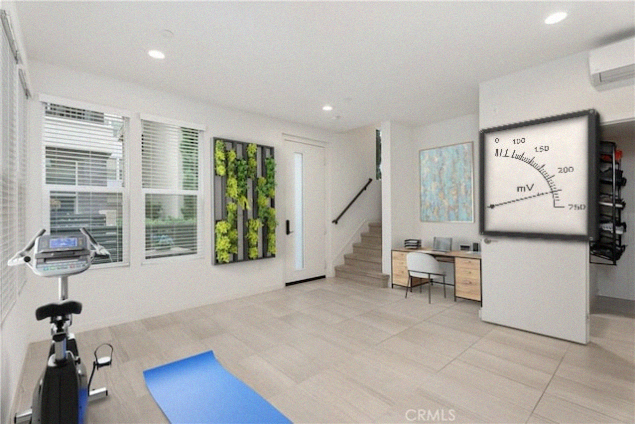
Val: 225 mV
